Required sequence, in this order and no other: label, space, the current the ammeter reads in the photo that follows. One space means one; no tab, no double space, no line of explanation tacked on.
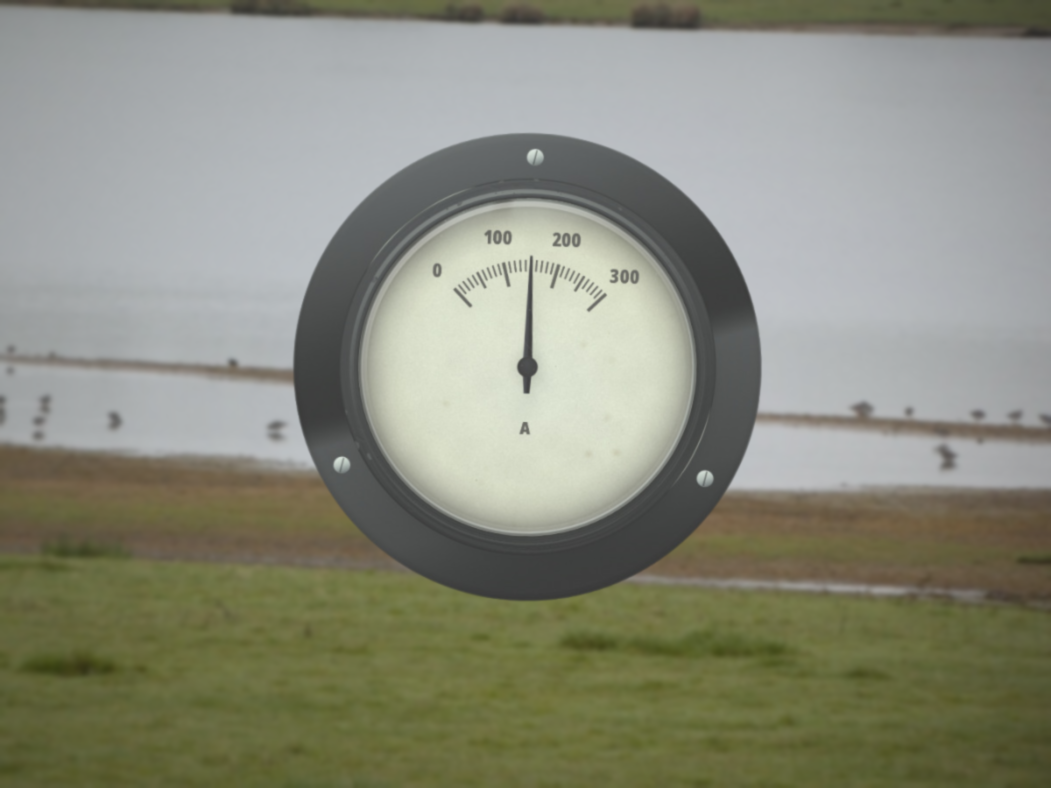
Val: 150 A
